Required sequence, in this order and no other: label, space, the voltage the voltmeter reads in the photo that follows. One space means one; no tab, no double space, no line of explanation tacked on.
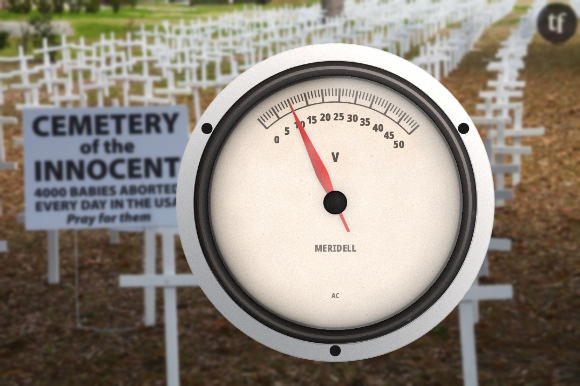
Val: 10 V
